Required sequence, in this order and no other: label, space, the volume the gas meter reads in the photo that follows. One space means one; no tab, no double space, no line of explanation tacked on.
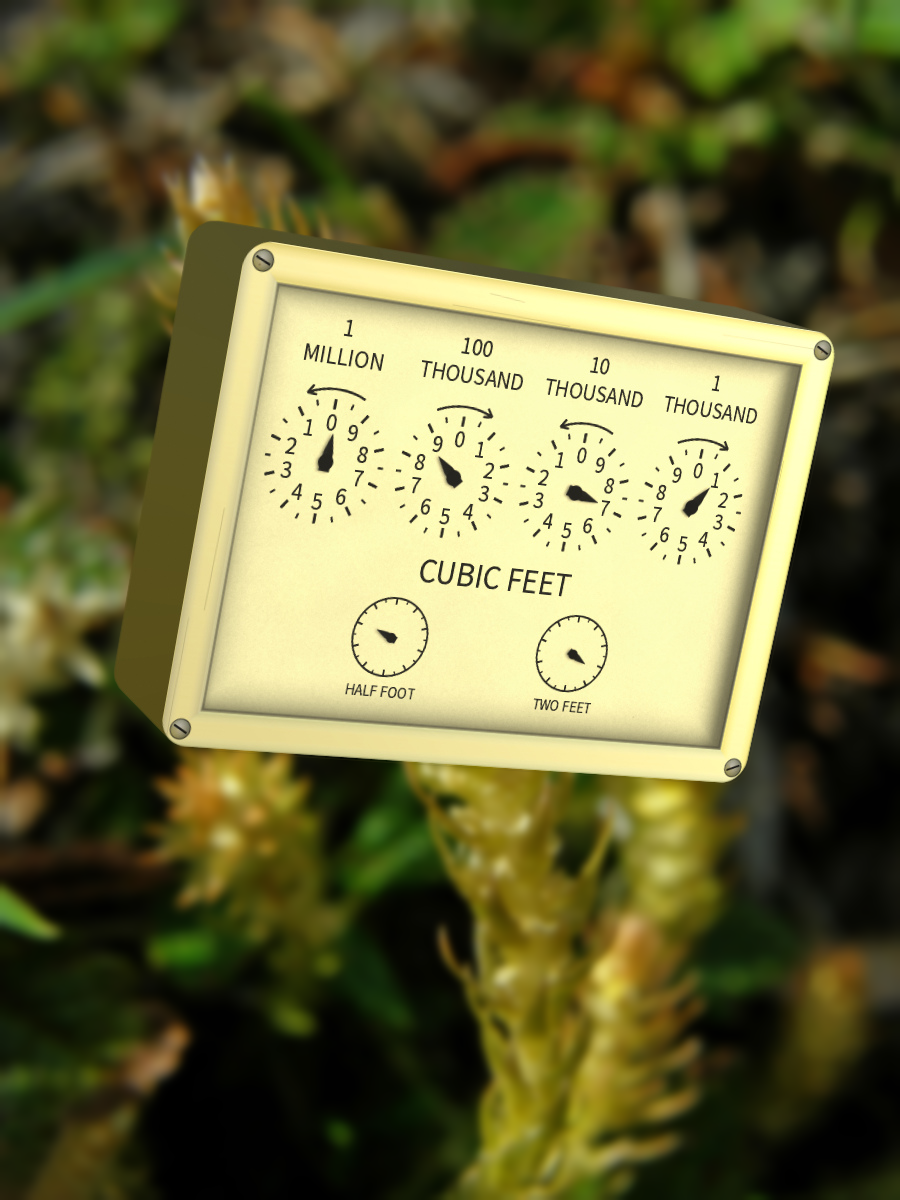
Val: 987100 ft³
